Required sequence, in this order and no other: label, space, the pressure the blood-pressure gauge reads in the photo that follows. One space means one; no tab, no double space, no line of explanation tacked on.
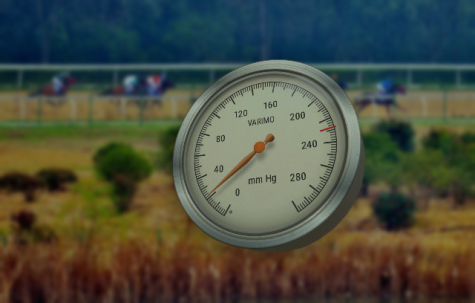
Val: 20 mmHg
